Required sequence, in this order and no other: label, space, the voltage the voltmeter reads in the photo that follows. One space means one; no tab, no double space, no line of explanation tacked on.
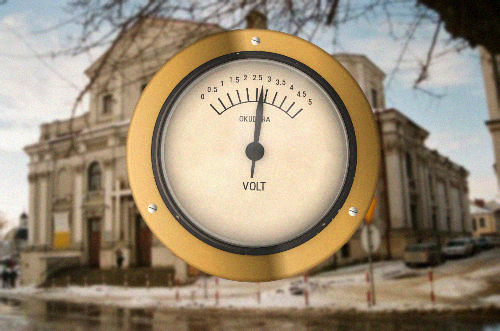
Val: 2.75 V
